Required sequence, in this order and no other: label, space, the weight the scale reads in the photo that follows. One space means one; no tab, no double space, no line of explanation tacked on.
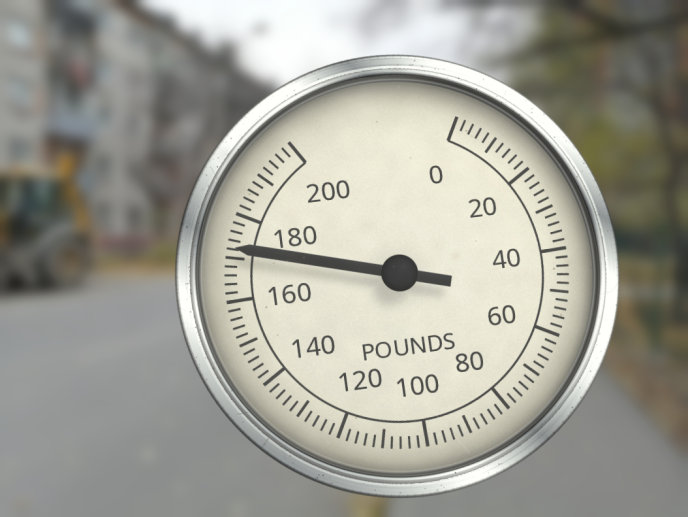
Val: 172 lb
